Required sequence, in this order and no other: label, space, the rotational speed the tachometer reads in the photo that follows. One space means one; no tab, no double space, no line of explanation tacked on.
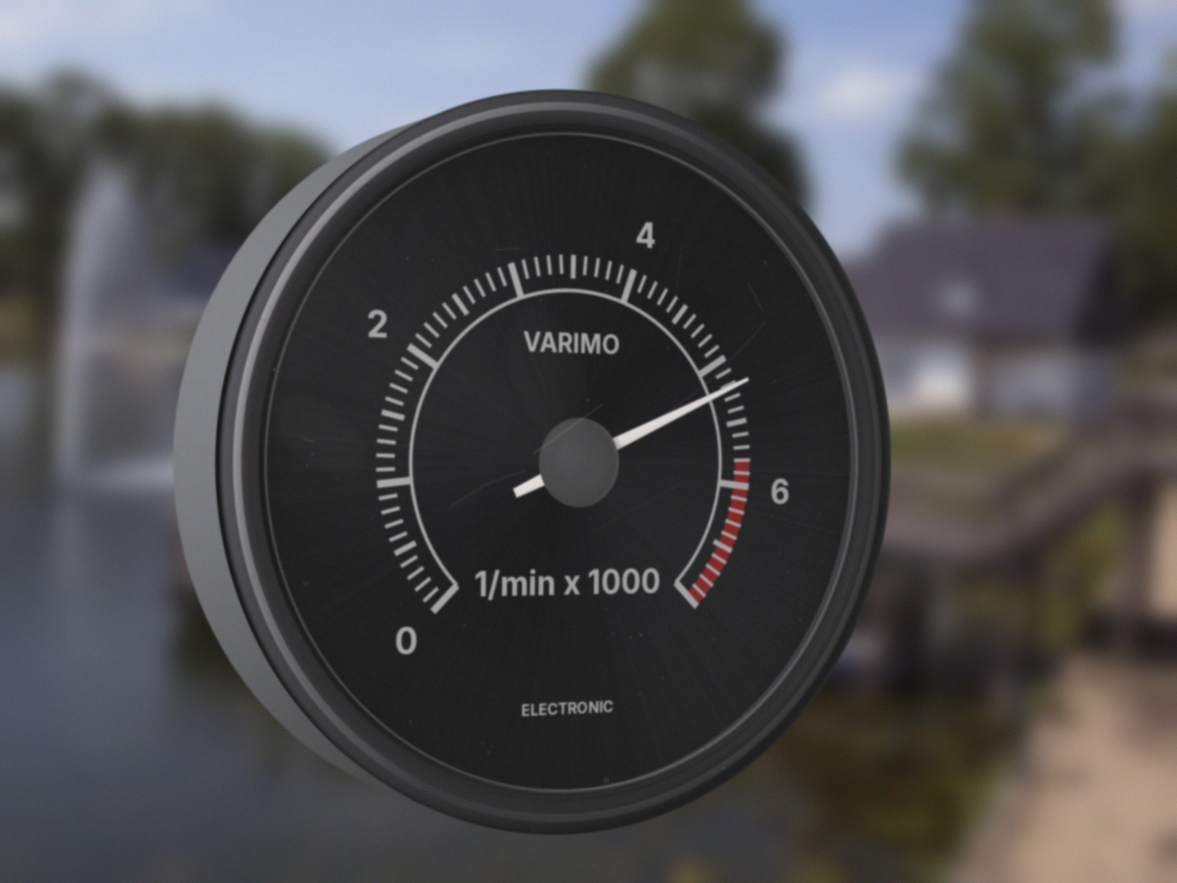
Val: 5200 rpm
